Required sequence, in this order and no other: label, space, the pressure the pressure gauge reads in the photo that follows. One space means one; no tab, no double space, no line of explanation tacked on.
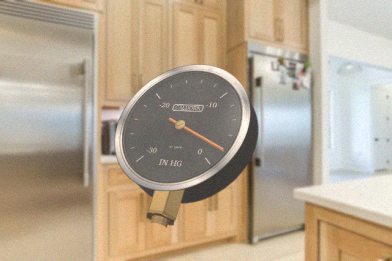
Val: -2 inHg
